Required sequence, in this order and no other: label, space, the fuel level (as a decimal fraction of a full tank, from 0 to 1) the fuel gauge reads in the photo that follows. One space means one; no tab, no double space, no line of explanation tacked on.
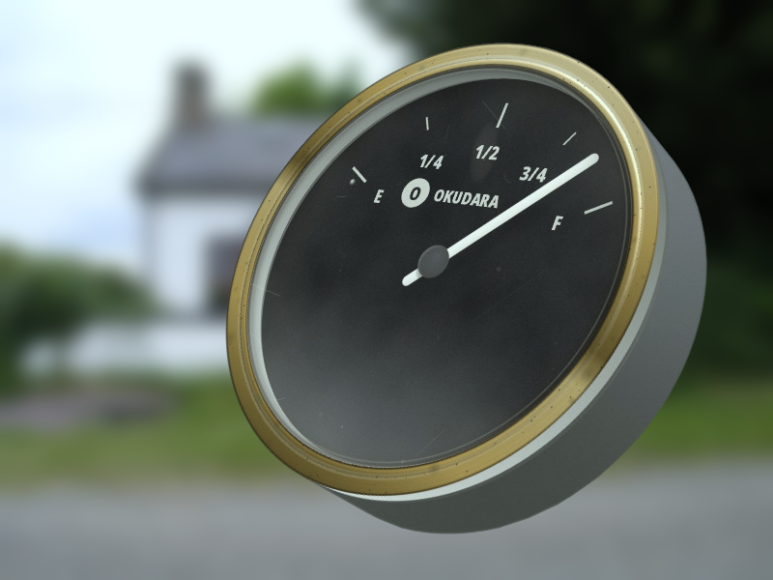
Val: 0.875
